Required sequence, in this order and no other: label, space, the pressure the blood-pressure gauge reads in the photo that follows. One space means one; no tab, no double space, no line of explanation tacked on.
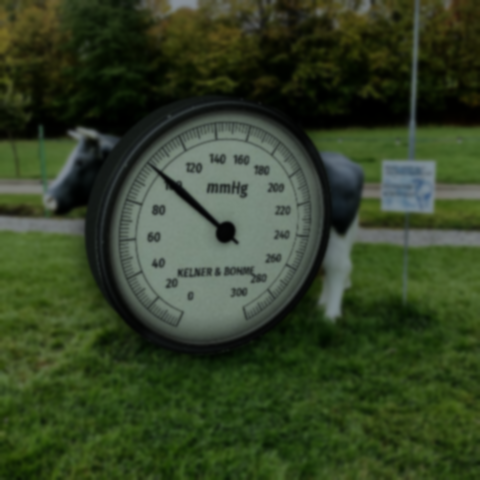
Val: 100 mmHg
